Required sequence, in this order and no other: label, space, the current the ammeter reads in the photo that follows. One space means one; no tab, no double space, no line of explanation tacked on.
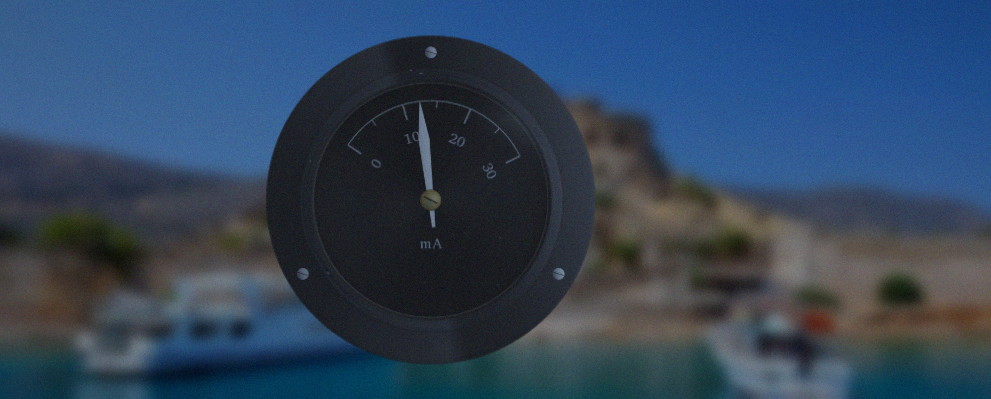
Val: 12.5 mA
